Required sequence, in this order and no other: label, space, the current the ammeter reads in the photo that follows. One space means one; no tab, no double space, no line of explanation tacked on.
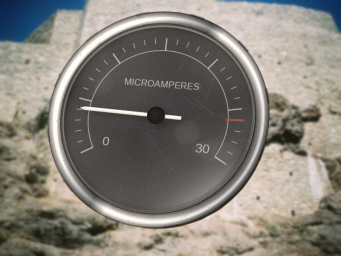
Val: 4 µA
